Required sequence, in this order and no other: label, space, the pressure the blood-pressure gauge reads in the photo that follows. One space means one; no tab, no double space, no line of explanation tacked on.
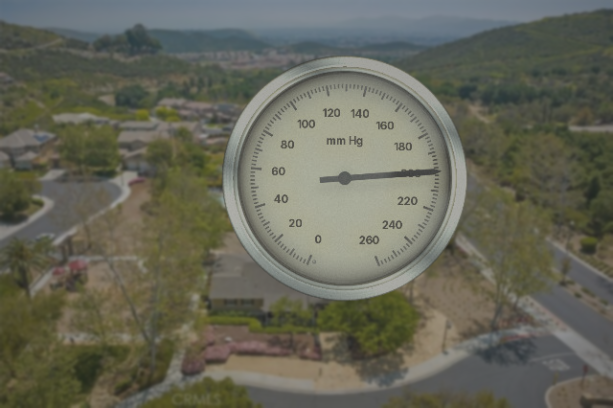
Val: 200 mmHg
